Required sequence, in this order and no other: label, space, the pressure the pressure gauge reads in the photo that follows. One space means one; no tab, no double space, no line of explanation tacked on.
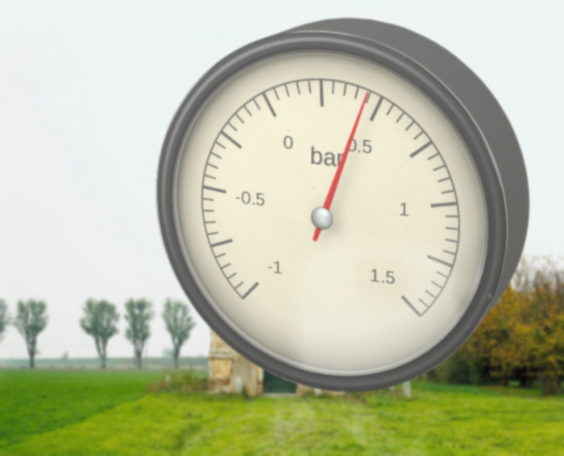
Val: 0.45 bar
